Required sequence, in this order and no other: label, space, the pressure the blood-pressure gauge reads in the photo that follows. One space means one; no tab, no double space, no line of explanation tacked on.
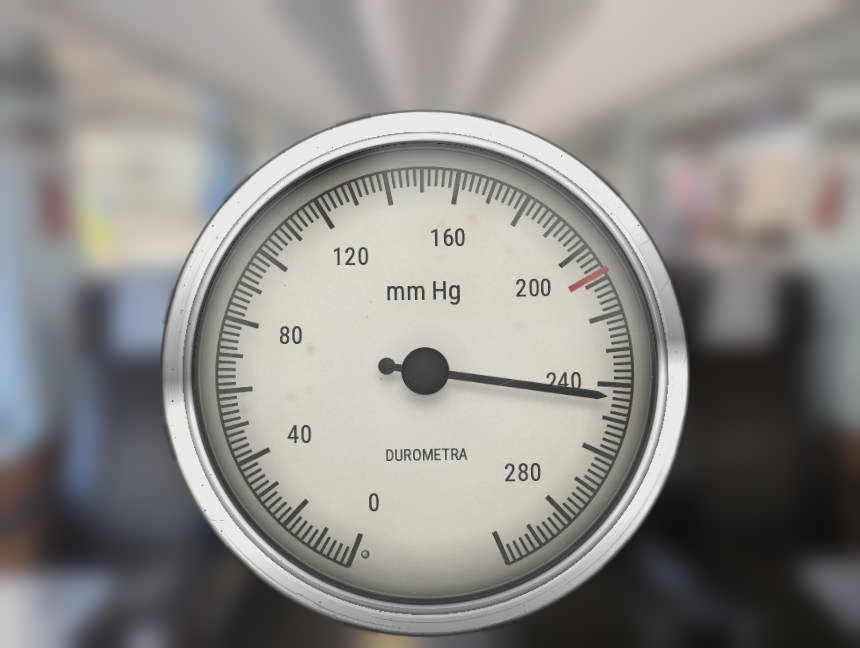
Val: 244 mmHg
